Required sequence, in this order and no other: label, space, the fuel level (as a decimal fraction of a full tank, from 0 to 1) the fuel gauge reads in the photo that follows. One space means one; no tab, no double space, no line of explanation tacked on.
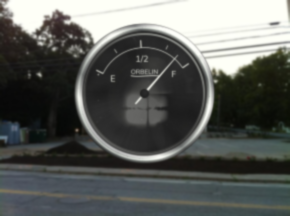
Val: 0.875
